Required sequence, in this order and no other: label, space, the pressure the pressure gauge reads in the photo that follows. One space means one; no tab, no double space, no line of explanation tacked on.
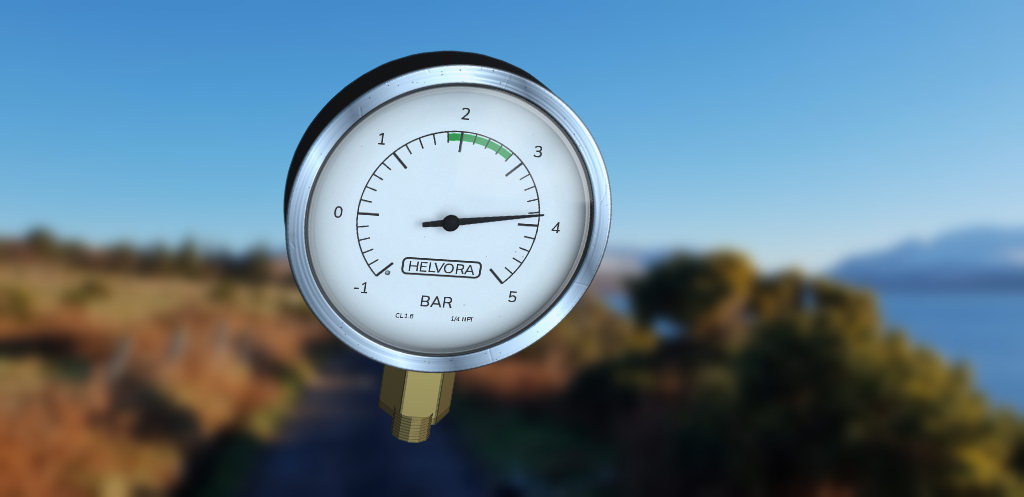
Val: 3.8 bar
